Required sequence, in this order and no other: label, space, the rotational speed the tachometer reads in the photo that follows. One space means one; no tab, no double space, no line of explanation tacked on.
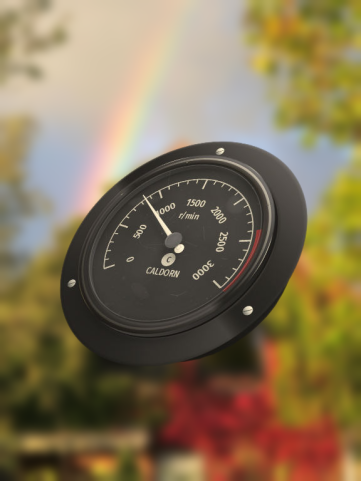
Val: 850 rpm
